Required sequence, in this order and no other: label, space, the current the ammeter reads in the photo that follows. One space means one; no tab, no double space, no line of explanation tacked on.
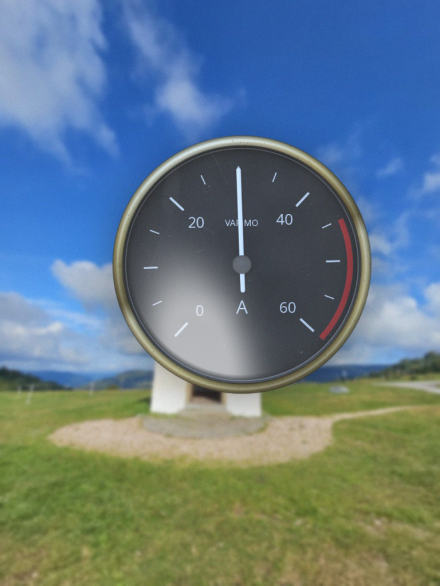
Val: 30 A
